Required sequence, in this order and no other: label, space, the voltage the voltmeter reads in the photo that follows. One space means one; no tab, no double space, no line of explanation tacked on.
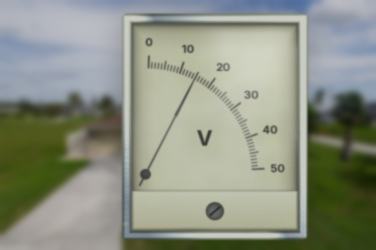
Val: 15 V
